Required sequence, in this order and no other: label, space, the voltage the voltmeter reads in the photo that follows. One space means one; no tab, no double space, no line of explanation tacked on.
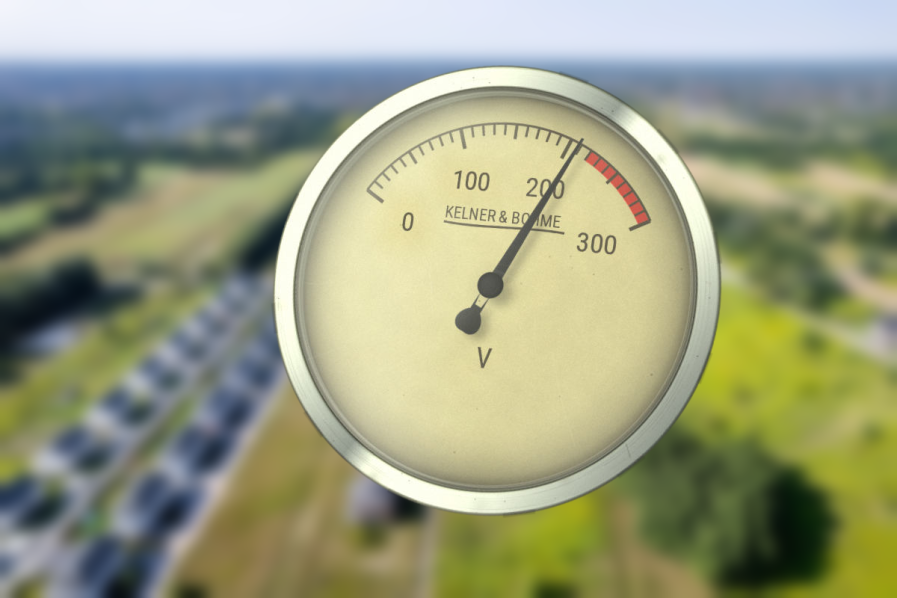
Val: 210 V
